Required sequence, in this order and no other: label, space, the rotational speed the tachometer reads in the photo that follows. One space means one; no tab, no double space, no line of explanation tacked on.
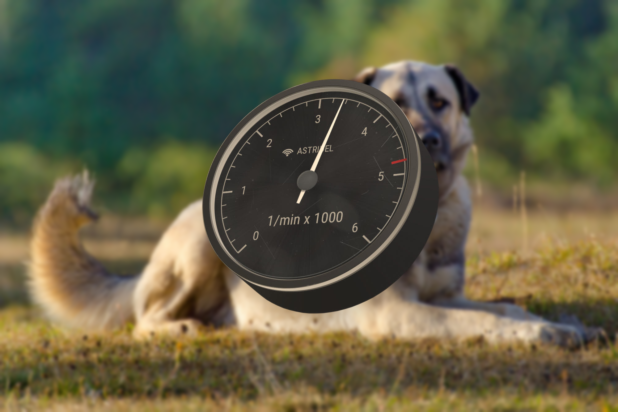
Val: 3400 rpm
